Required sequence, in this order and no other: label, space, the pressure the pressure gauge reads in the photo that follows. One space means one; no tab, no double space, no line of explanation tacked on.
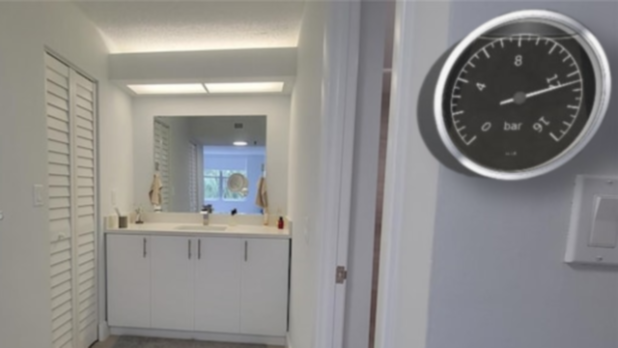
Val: 12.5 bar
